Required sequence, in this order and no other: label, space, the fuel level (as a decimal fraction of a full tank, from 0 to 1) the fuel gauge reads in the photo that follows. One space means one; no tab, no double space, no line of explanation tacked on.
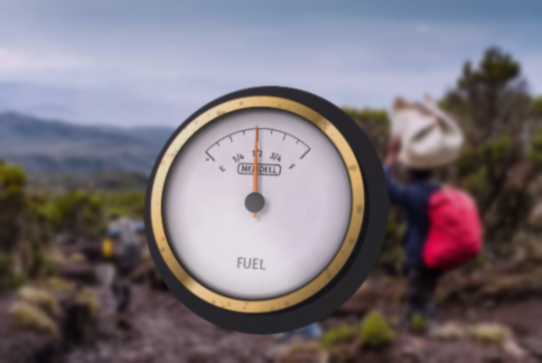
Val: 0.5
